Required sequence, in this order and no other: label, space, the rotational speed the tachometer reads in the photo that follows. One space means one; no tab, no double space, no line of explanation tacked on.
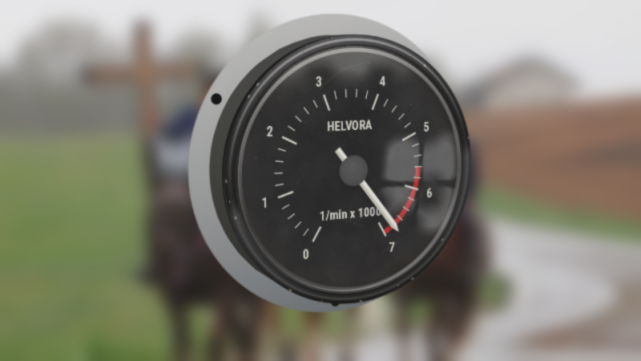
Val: 6800 rpm
